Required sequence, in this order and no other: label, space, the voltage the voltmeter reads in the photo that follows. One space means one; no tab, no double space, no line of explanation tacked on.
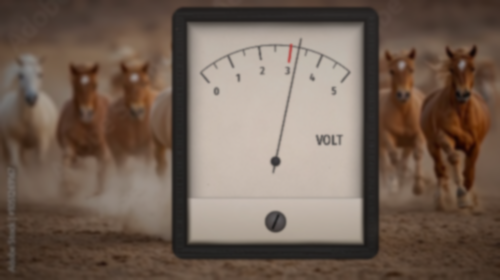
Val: 3.25 V
